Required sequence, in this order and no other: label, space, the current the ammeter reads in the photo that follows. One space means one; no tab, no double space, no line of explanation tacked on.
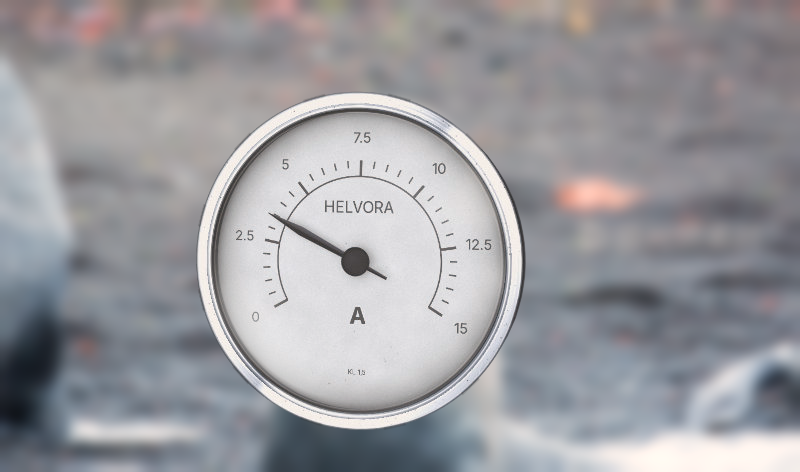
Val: 3.5 A
